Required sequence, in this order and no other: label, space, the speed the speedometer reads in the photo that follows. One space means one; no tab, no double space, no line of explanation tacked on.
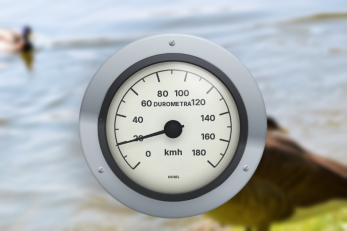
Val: 20 km/h
